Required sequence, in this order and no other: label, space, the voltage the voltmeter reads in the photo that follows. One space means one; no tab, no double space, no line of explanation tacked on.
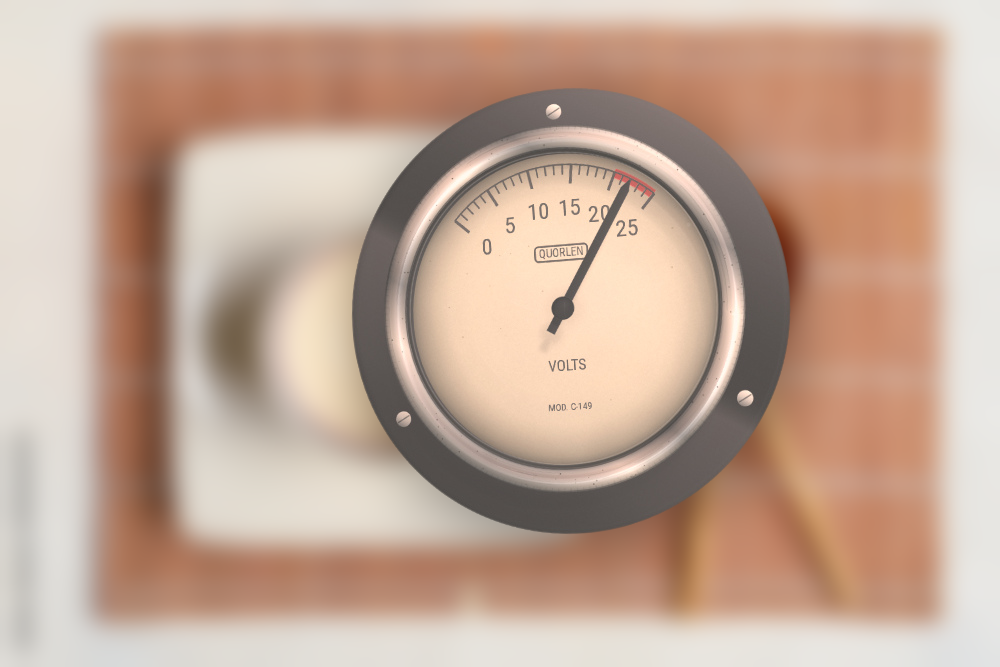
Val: 22 V
